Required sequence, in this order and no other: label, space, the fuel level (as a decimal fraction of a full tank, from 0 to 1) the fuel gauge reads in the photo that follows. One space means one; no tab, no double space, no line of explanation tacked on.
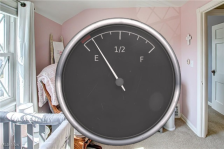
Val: 0.125
